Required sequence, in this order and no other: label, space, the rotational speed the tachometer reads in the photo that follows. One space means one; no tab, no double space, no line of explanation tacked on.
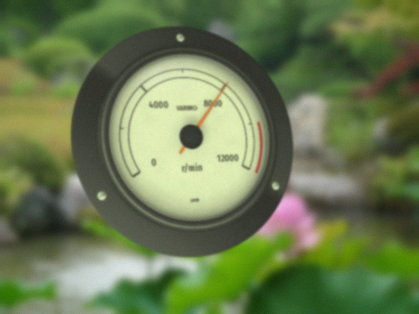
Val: 8000 rpm
